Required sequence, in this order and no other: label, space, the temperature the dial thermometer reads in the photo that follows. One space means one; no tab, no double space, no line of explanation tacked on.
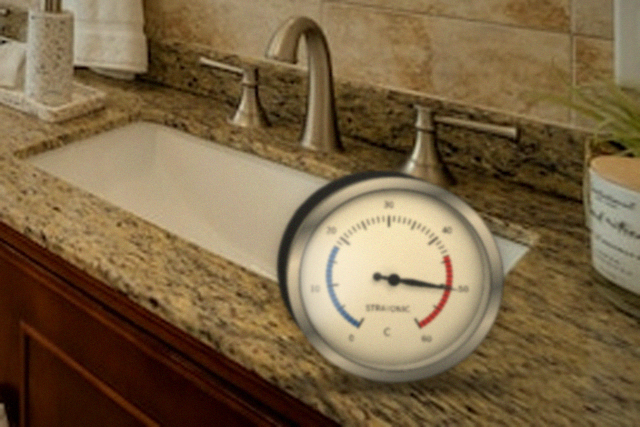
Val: 50 °C
